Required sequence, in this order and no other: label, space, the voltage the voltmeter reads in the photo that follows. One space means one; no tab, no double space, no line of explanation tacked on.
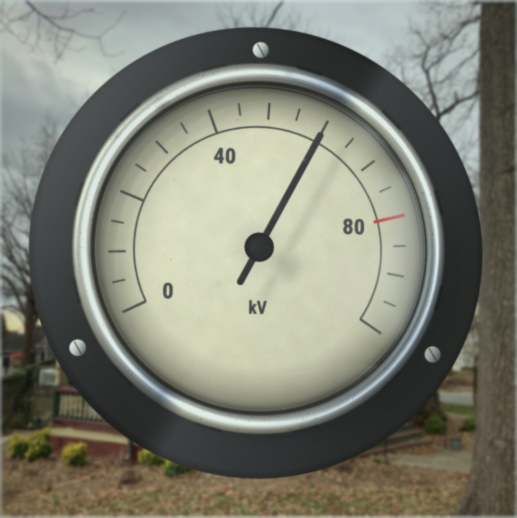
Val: 60 kV
